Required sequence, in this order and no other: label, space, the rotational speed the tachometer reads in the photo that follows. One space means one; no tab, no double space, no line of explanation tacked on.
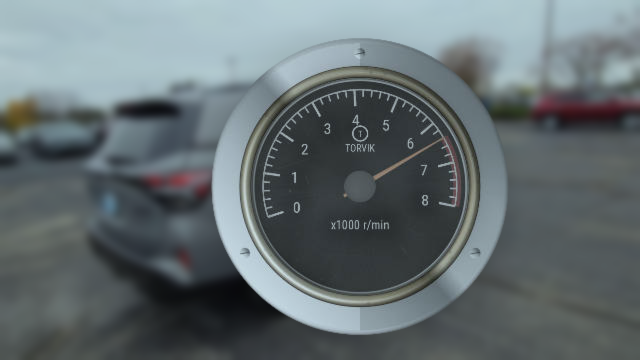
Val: 6400 rpm
